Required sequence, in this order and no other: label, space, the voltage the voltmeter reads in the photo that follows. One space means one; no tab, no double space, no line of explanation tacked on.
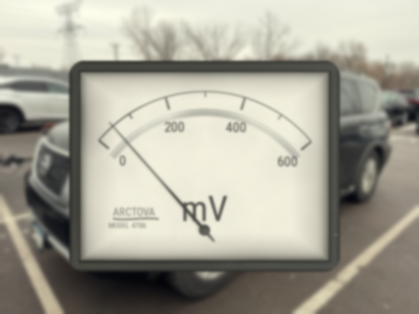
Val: 50 mV
